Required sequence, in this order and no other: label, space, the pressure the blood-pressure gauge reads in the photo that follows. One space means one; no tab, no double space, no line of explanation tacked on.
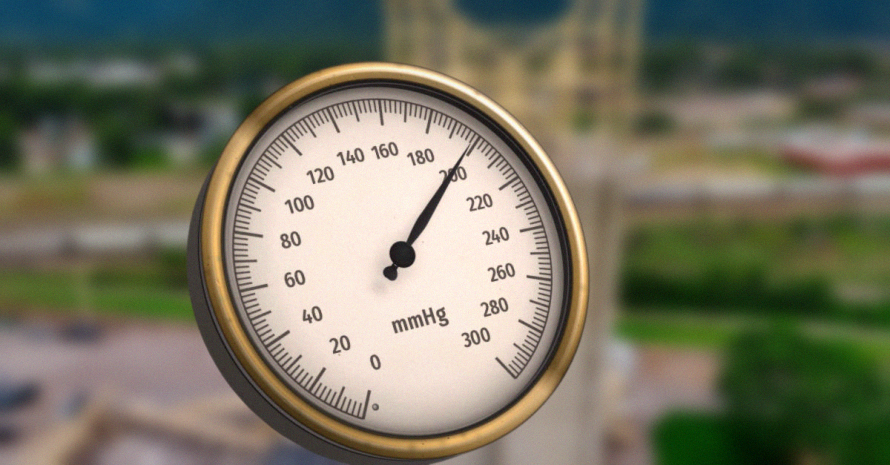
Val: 198 mmHg
